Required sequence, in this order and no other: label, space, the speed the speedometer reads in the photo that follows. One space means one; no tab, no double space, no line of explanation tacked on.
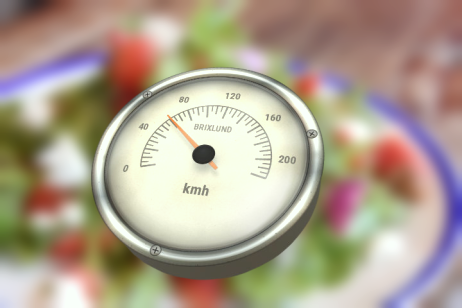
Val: 60 km/h
